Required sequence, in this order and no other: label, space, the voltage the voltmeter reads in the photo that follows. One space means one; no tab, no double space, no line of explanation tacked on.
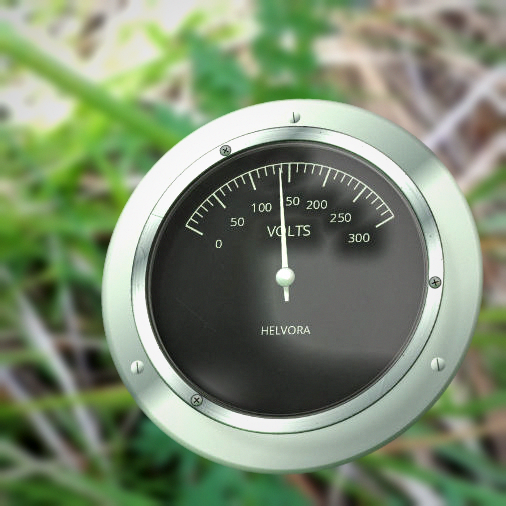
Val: 140 V
